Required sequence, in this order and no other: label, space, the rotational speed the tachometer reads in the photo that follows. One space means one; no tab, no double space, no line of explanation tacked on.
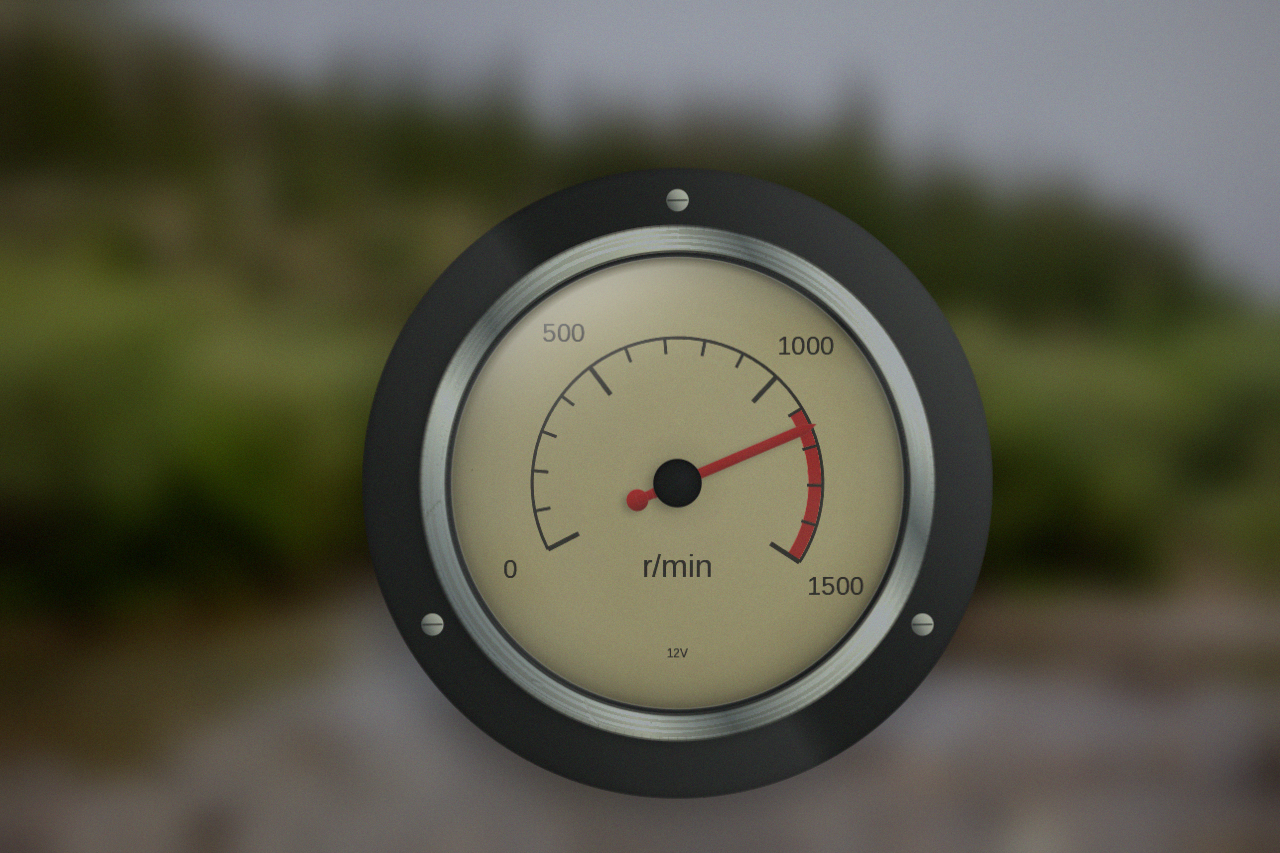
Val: 1150 rpm
